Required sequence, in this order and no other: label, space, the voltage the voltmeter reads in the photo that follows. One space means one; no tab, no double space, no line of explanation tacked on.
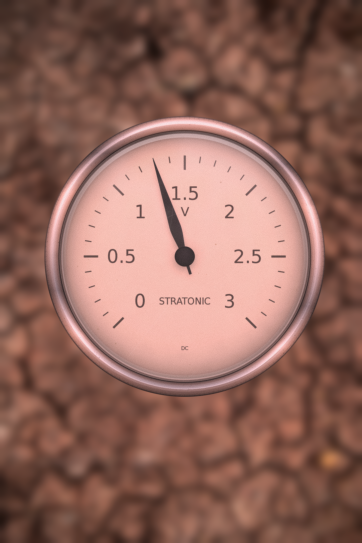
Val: 1.3 V
